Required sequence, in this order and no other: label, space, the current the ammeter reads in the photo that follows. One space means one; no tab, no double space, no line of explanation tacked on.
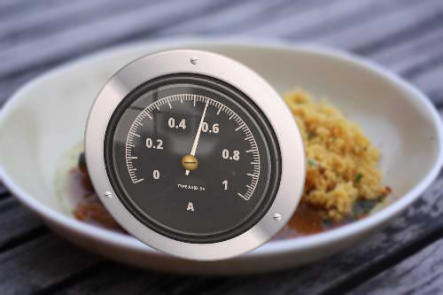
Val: 0.55 A
